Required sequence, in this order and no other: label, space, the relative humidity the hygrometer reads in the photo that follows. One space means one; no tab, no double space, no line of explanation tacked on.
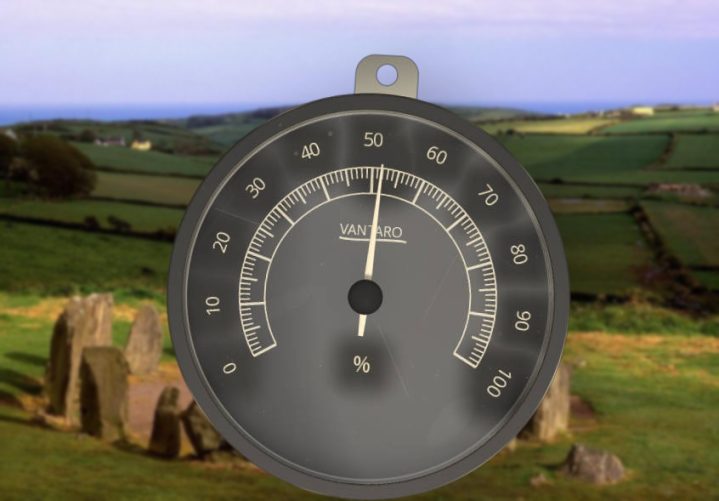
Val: 52 %
